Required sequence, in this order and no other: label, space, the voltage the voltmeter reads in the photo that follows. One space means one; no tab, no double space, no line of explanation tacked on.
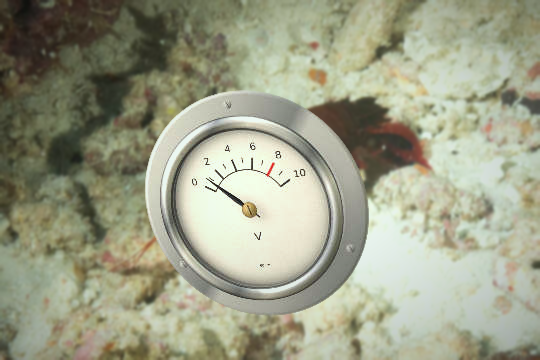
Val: 1 V
